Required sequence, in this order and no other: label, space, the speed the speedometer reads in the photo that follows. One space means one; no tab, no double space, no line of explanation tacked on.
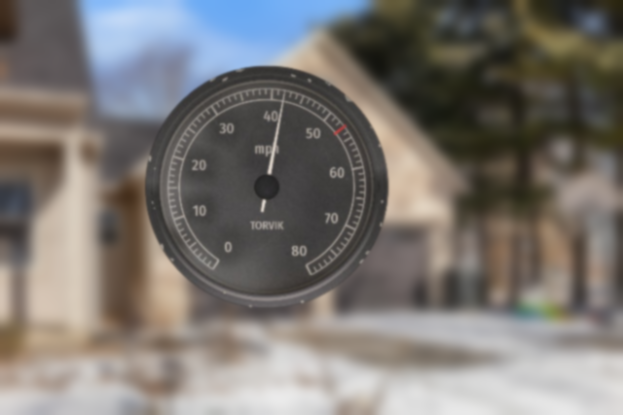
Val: 42 mph
